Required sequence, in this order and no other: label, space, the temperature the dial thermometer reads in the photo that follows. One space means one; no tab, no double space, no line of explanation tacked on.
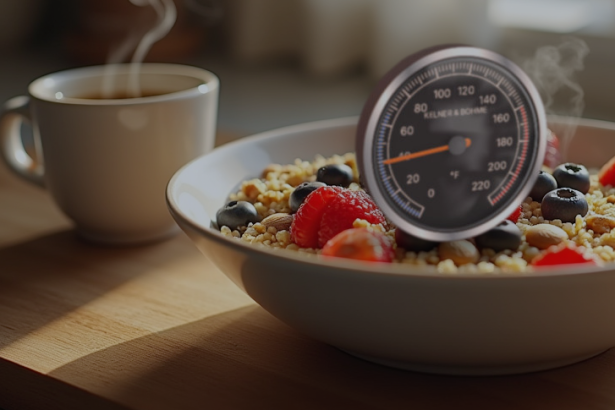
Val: 40 °F
